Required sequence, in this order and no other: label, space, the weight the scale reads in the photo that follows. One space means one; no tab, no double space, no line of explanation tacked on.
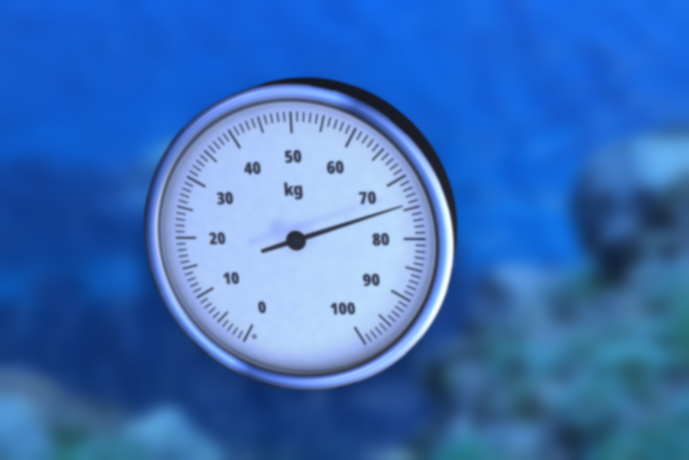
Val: 74 kg
